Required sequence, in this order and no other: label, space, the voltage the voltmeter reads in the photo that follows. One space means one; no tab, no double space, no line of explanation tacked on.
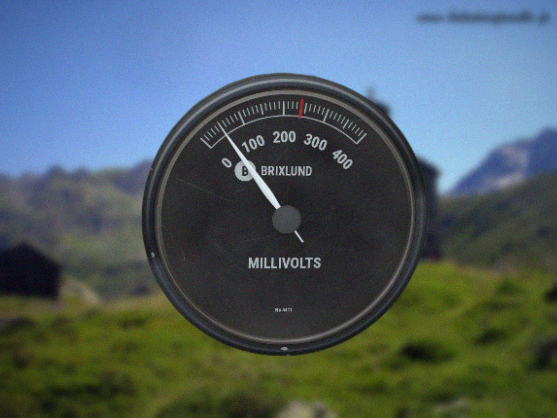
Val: 50 mV
